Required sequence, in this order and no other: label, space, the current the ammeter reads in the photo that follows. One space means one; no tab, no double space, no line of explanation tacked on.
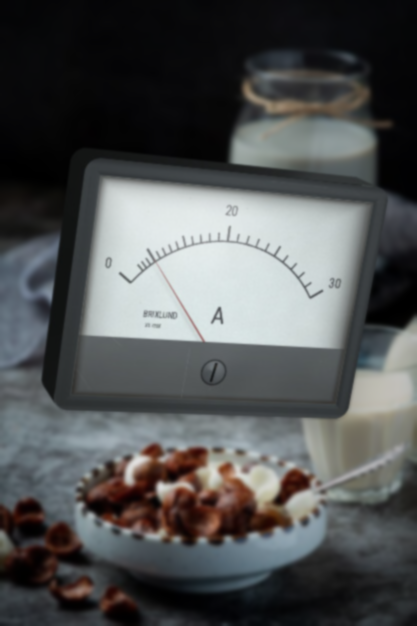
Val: 10 A
